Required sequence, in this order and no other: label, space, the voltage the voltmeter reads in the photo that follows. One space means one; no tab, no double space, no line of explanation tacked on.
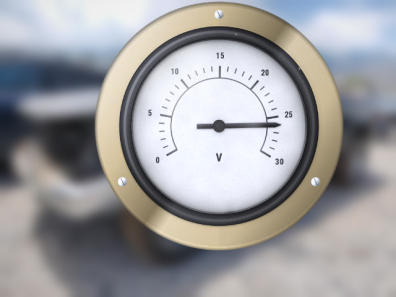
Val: 26 V
